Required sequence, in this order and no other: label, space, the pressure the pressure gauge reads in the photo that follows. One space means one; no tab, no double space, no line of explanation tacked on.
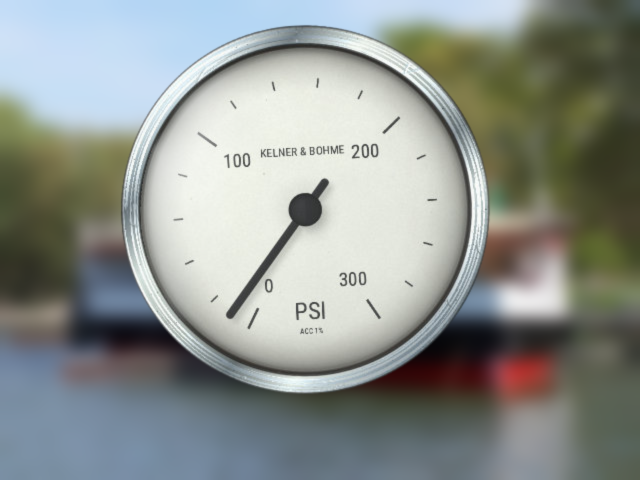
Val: 10 psi
